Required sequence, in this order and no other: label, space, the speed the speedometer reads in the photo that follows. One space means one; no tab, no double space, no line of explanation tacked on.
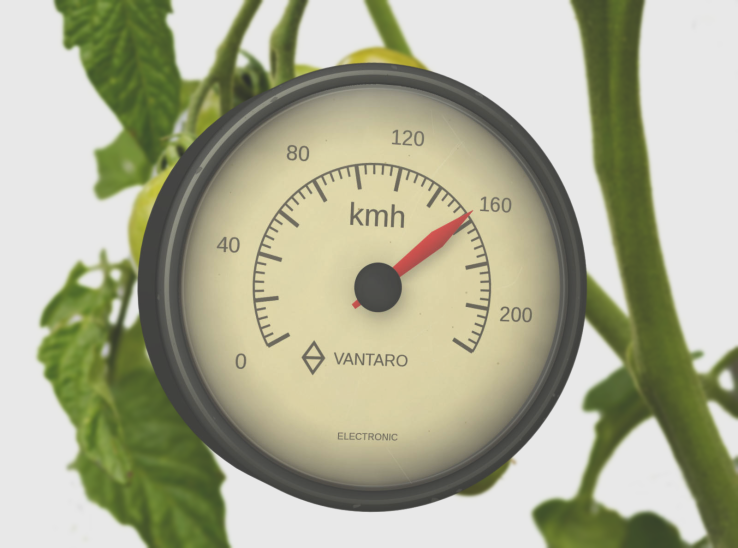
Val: 156 km/h
